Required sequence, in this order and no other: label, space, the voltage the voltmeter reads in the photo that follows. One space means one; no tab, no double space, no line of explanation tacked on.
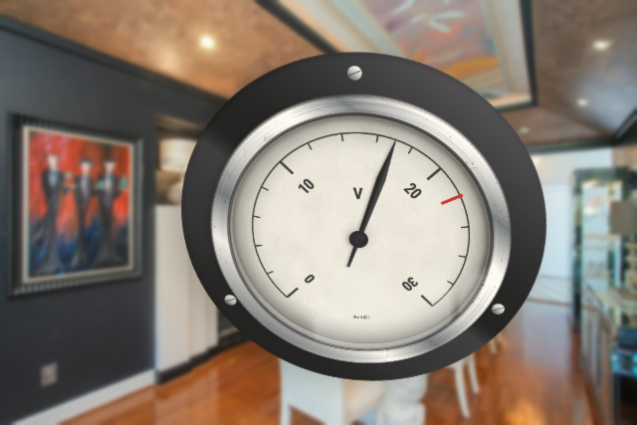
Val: 17 V
